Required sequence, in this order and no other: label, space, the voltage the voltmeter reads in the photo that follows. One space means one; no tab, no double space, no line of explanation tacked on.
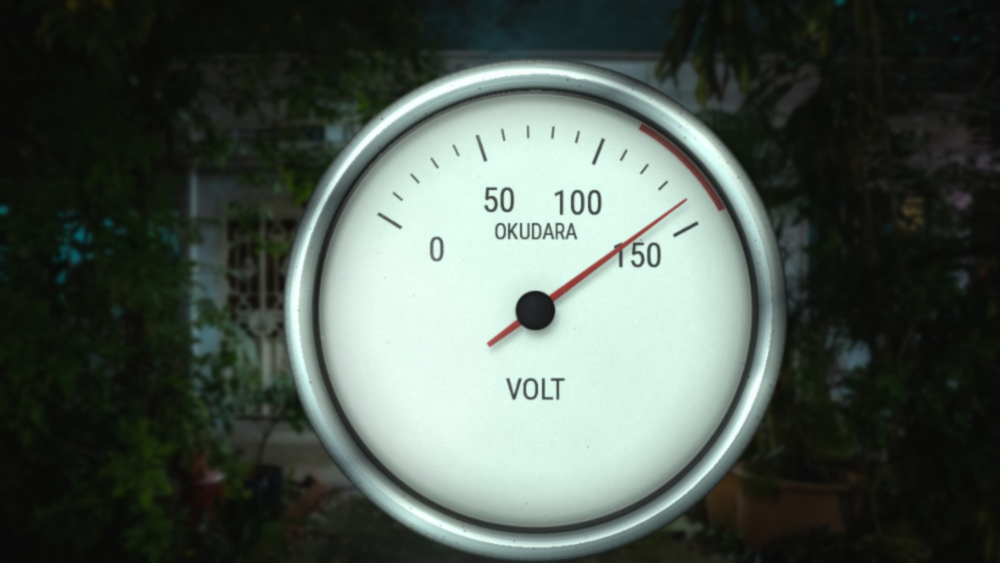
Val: 140 V
